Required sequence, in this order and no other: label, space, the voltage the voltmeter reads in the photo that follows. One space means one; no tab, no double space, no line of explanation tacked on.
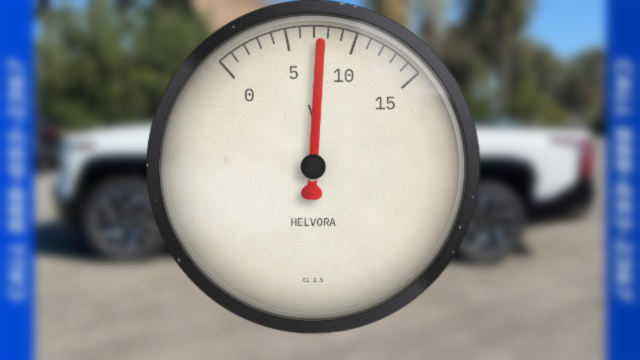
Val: 7.5 V
